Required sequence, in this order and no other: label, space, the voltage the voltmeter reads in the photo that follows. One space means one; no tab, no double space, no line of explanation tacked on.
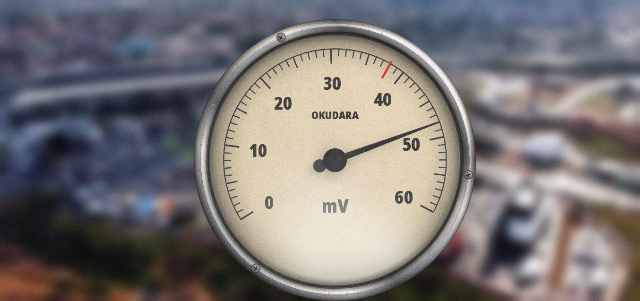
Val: 48 mV
